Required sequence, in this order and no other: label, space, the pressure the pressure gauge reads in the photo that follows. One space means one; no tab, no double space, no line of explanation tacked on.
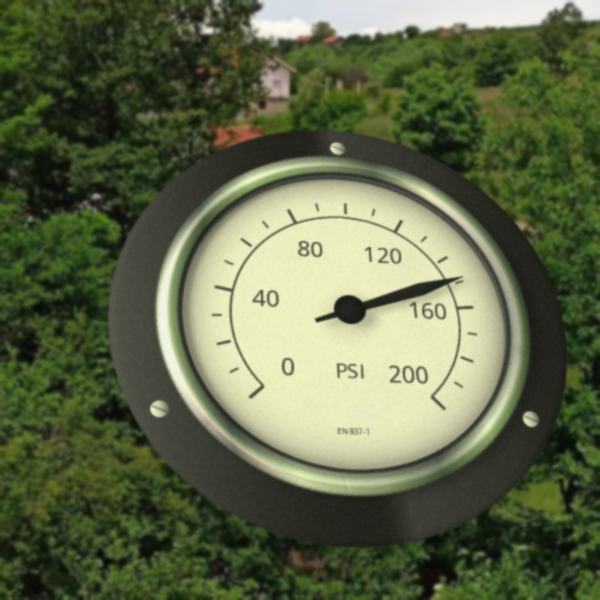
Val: 150 psi
